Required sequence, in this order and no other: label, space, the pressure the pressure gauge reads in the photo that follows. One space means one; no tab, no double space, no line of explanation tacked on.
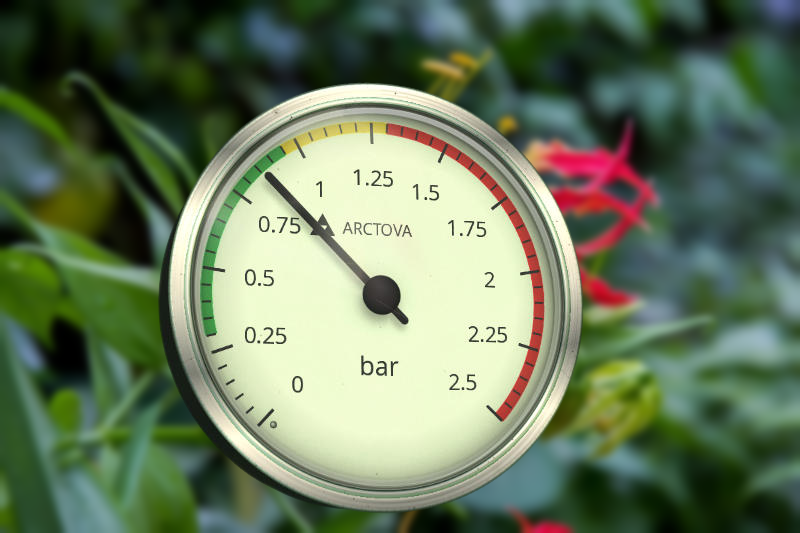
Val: 0.85 bar
